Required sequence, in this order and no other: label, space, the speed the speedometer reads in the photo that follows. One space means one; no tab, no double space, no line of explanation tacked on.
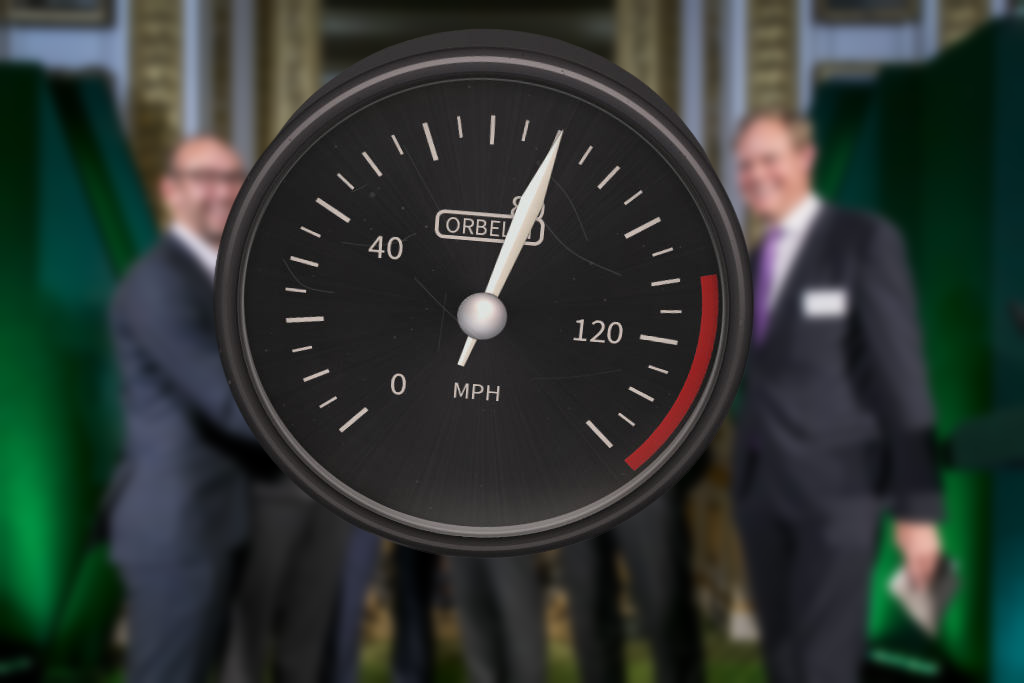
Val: 80 mph
